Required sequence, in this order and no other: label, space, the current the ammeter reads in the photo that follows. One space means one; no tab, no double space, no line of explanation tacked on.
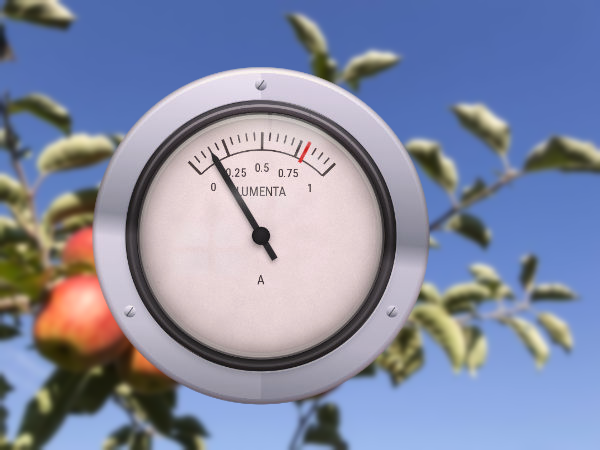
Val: 0.15 A
